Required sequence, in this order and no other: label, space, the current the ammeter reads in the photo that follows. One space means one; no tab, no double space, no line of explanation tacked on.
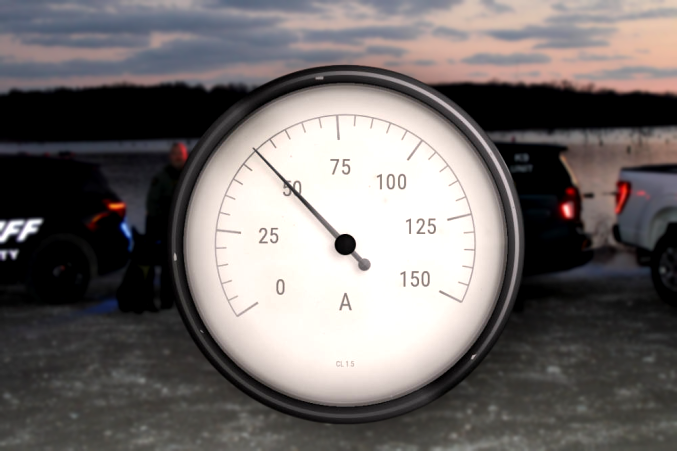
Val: 50 A
